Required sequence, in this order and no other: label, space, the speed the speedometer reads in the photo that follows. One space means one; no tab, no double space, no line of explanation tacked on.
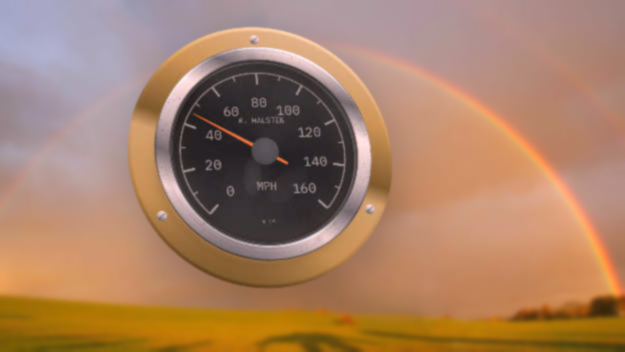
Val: 45 mph
